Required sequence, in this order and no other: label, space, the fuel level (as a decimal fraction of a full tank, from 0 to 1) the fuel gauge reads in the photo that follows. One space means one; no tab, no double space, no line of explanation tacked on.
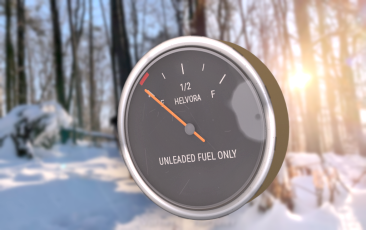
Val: 0
